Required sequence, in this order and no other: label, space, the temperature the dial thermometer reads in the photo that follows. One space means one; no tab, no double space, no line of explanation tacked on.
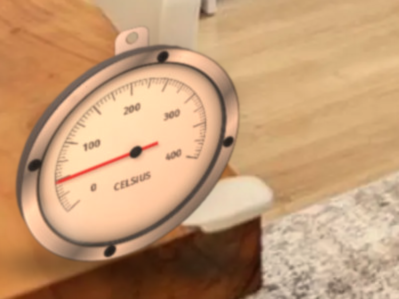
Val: 50 °C
